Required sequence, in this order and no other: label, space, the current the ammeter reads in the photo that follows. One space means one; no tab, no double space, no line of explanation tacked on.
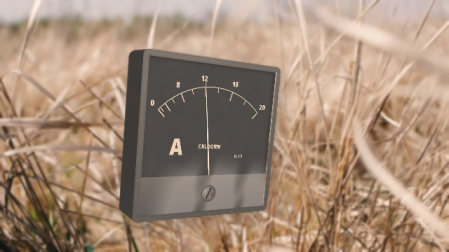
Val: 12 A
